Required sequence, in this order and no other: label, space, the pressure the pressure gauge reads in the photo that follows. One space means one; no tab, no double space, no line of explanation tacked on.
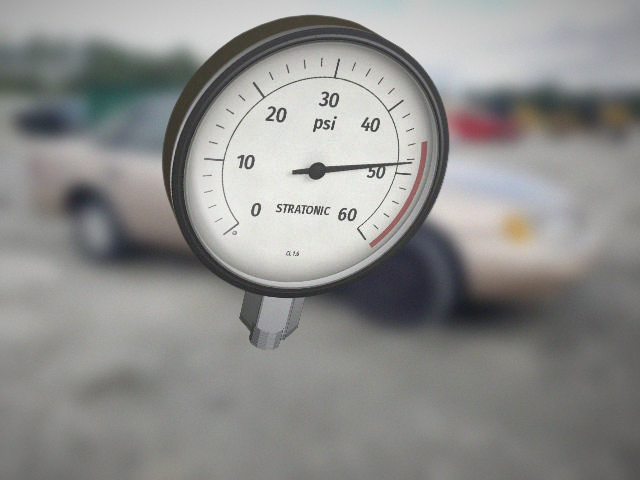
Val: 48 psi
